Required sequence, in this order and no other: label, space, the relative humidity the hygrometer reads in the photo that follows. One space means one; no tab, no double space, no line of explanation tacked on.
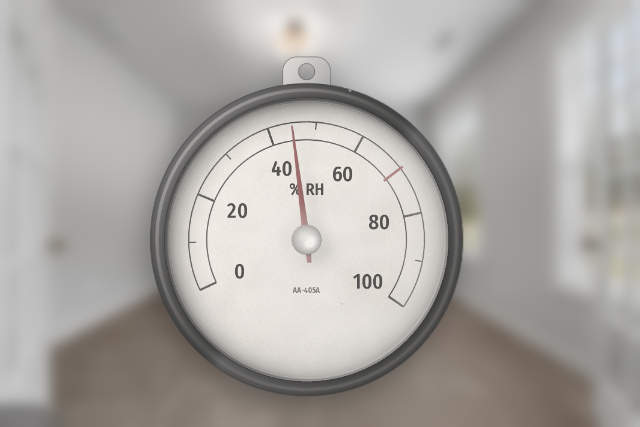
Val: 45 %
